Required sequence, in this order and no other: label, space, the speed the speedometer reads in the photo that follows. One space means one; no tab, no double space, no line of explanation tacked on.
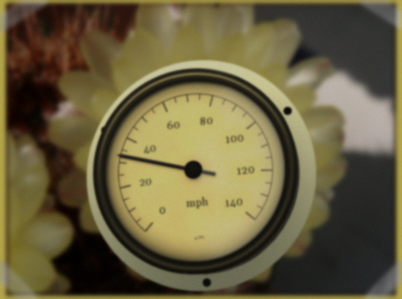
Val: 32.5 mph
